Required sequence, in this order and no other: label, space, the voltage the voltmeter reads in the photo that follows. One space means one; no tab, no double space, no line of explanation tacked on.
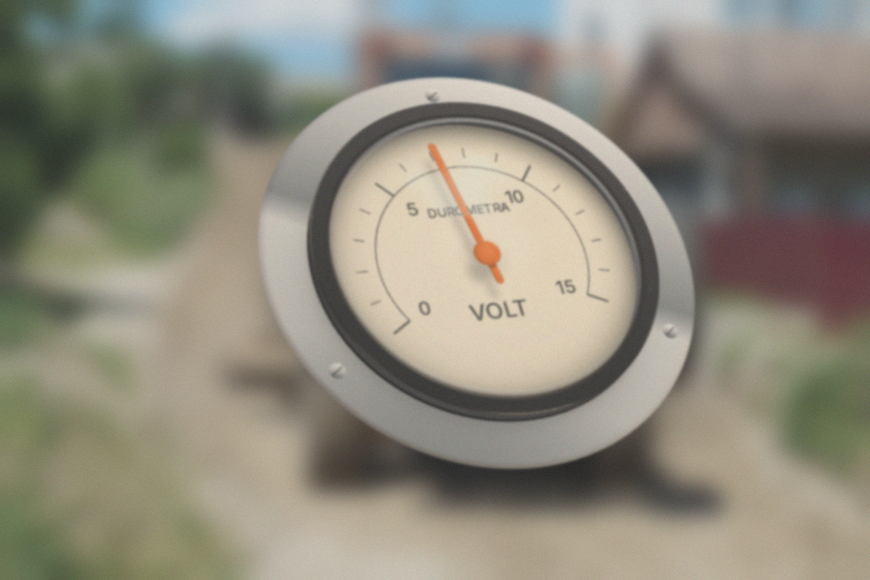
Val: 7 V
